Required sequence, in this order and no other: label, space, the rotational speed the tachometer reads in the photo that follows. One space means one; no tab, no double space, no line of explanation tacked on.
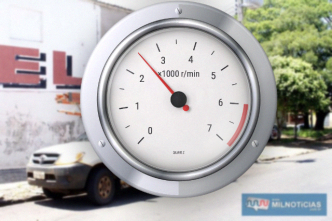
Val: 2500 rpm
